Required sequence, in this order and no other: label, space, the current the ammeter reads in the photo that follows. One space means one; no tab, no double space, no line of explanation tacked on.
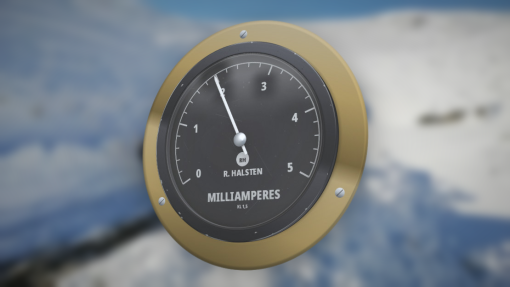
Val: 2 mA
